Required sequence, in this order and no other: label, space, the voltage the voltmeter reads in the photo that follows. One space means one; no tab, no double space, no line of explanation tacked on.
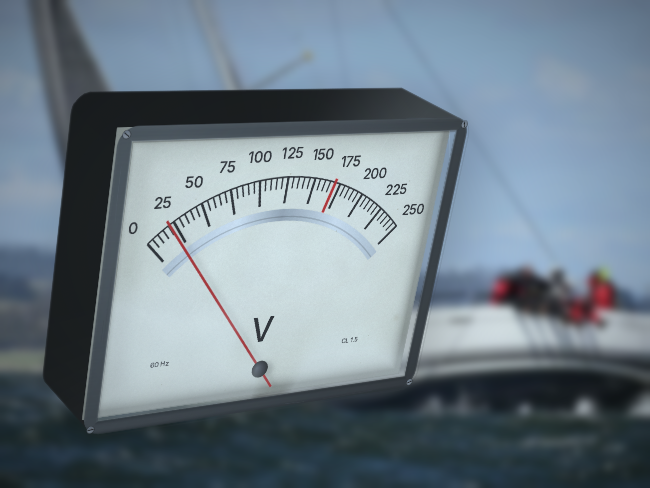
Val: 20 V
